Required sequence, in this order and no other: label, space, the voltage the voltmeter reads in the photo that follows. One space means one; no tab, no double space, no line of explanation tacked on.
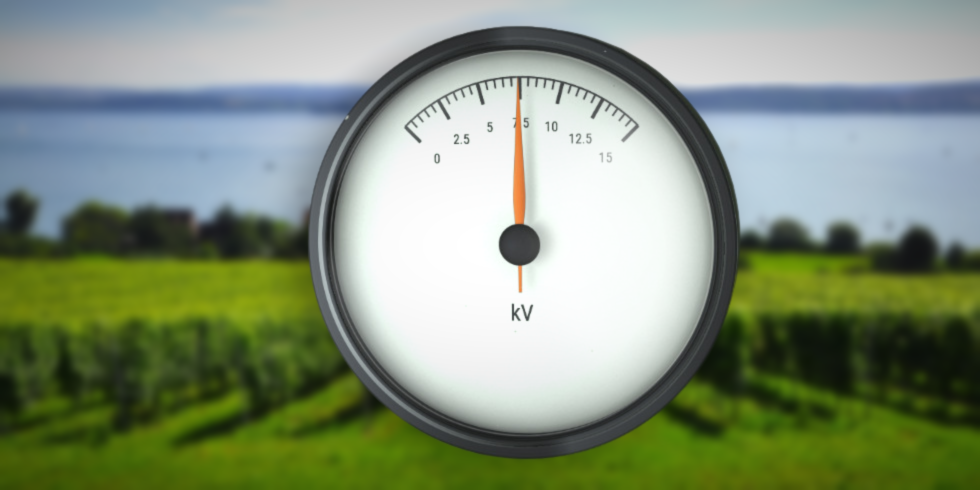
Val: 7.5 kV
